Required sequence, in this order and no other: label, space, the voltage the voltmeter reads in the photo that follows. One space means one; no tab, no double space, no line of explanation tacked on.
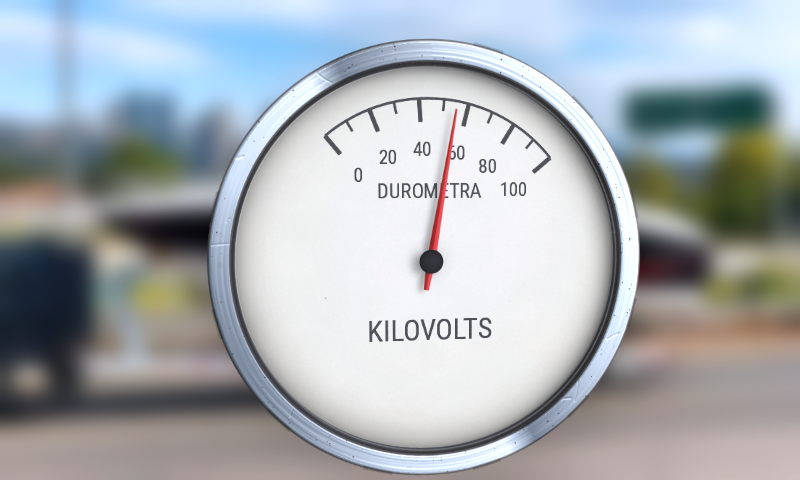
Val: 55 kV
